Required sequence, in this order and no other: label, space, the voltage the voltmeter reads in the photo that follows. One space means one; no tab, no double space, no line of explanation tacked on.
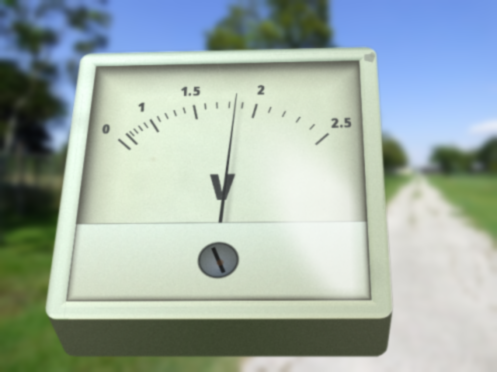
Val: 1.85 V
